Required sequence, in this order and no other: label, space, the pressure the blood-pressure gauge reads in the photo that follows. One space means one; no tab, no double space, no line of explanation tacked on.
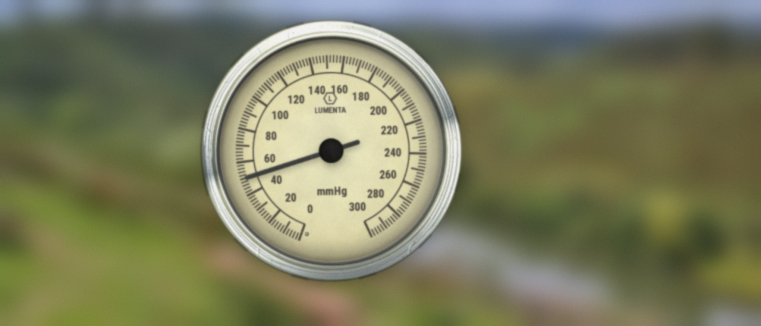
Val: 50 mmHg
